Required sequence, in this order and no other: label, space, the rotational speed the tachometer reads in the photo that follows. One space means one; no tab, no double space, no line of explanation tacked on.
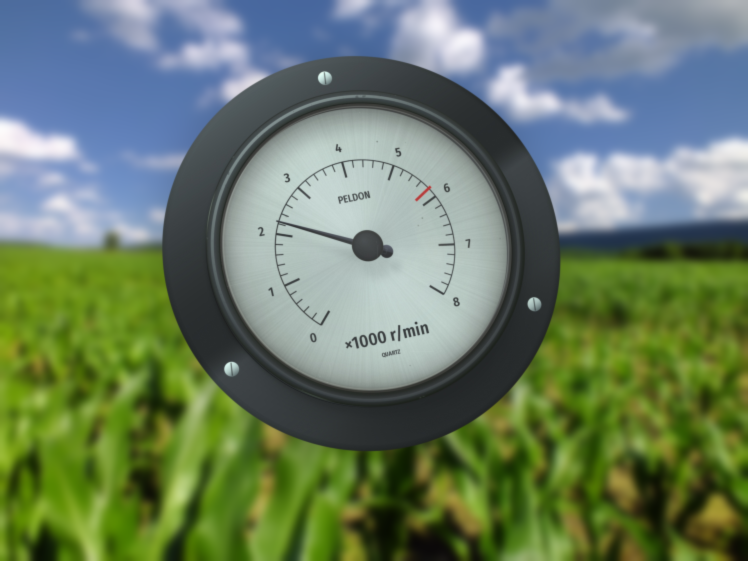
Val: 2200 rpm
